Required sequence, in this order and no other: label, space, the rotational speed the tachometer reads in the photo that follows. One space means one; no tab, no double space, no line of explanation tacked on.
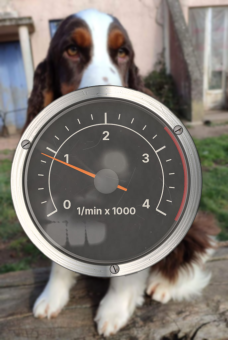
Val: 900 rpm
